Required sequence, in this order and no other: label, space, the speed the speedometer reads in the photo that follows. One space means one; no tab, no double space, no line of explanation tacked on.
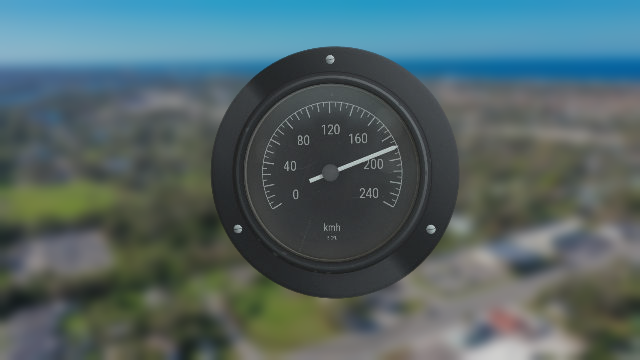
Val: 190 km/h
